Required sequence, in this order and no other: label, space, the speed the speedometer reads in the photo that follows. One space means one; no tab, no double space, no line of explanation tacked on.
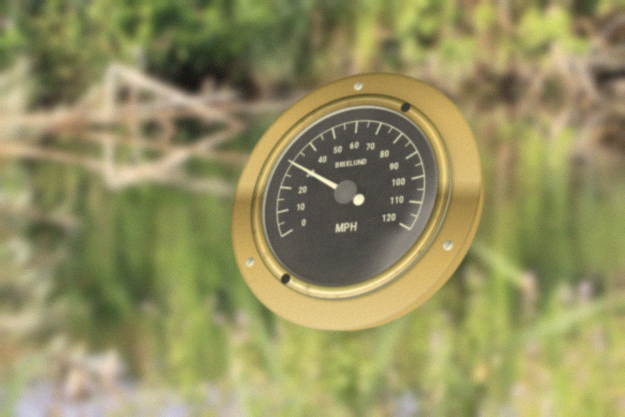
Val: 30 mph
